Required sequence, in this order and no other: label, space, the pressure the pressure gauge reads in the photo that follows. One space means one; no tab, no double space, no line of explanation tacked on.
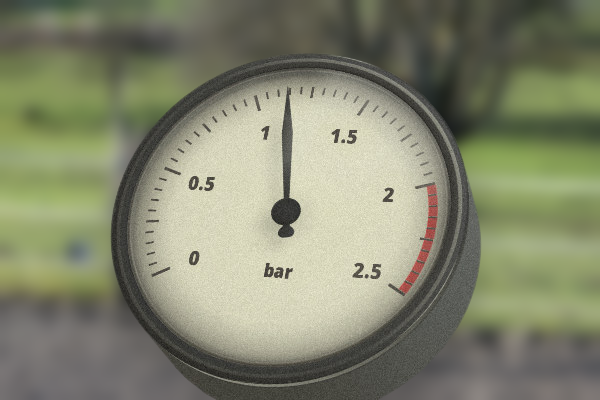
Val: 1.15 bar
